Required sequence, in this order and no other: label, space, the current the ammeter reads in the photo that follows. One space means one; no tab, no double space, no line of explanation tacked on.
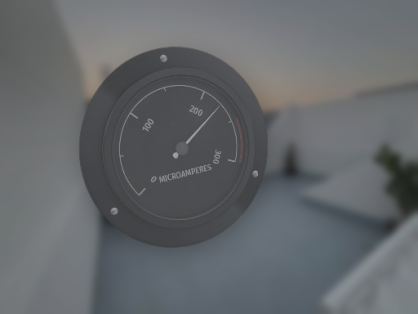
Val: 225 µA
